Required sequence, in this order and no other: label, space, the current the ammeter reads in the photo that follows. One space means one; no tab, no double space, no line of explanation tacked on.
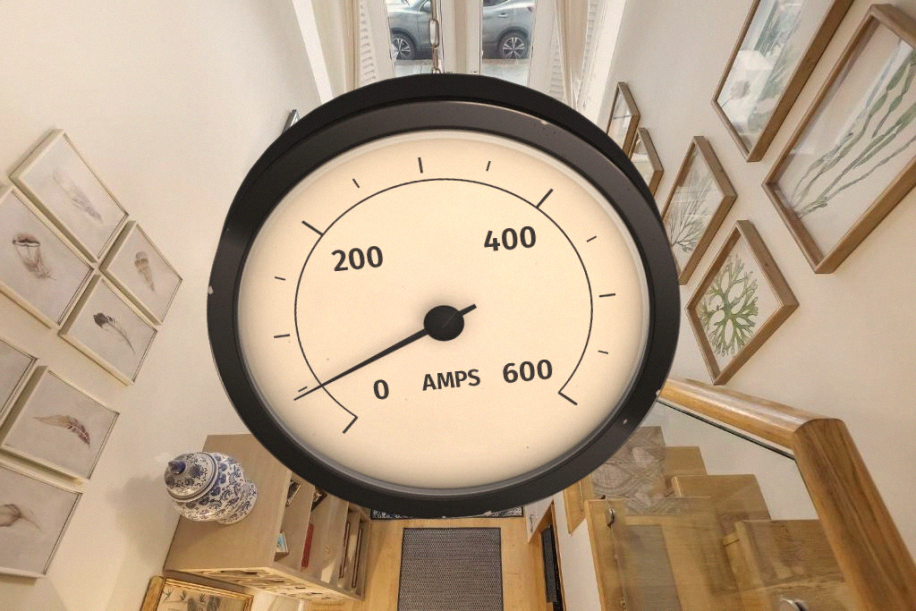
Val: 50 A
